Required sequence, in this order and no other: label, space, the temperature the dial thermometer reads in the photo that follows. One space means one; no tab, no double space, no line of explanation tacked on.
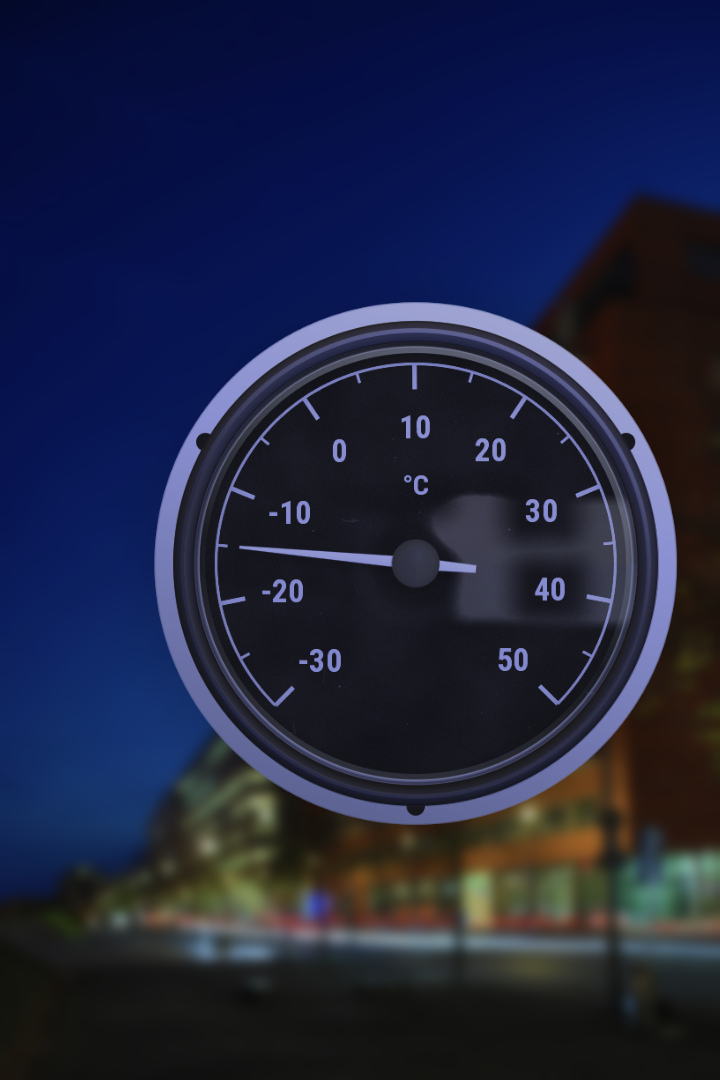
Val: -15 °C
